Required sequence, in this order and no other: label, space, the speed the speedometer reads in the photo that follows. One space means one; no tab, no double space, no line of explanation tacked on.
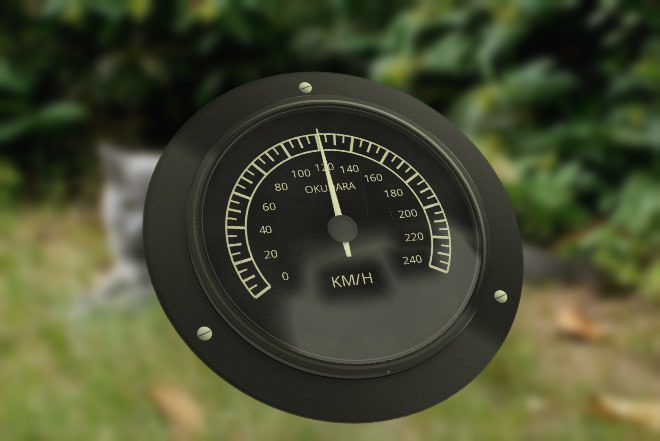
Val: 120 km/h
